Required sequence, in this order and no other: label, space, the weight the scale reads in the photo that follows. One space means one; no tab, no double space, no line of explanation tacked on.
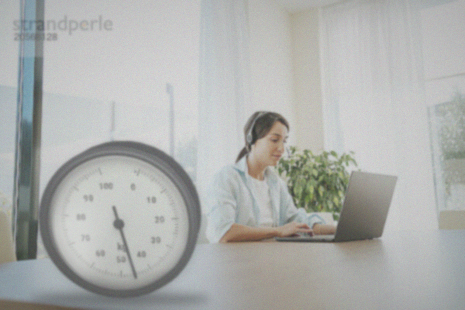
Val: 45 kg
